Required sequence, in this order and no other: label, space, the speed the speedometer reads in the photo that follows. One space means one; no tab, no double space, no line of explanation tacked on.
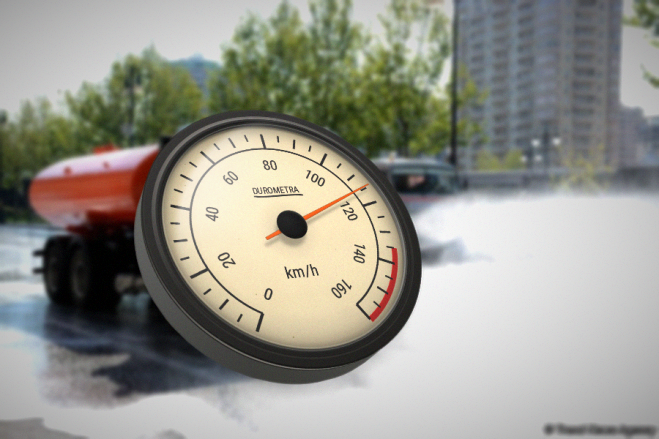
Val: 115 km/h
